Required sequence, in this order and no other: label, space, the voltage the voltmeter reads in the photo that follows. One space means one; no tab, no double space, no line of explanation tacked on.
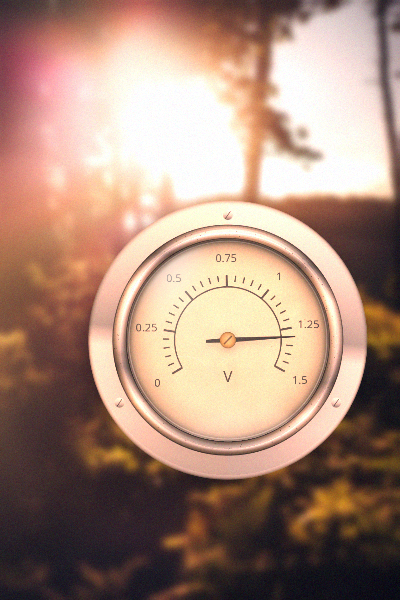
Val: 1.3 V
